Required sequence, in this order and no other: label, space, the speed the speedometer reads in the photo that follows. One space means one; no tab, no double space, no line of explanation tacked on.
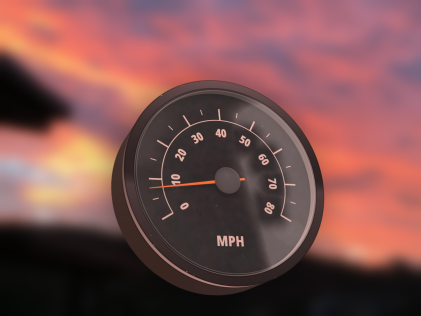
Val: 7.5 mph
